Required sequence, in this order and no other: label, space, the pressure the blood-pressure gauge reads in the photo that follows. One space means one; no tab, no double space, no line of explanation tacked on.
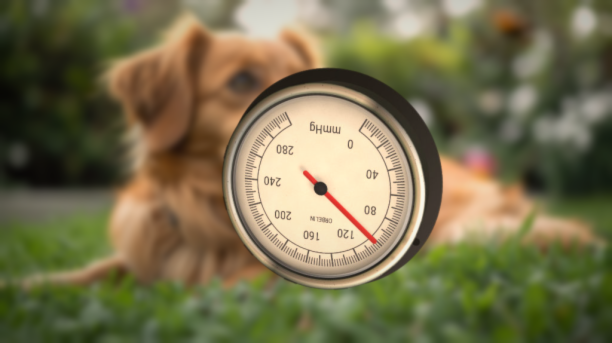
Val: 100 mmHg
